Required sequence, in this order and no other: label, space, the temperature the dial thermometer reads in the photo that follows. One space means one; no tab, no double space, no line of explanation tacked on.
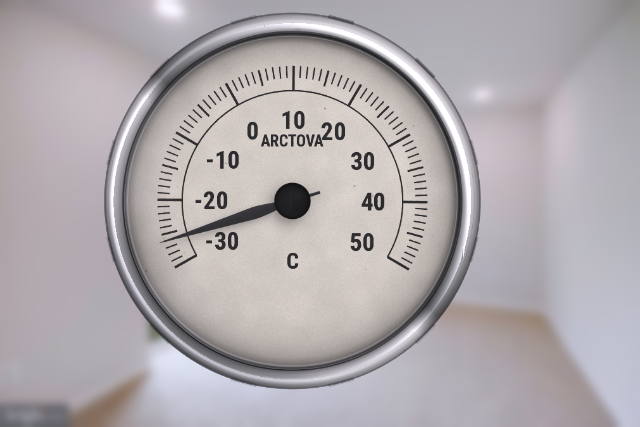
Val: -26 °C
